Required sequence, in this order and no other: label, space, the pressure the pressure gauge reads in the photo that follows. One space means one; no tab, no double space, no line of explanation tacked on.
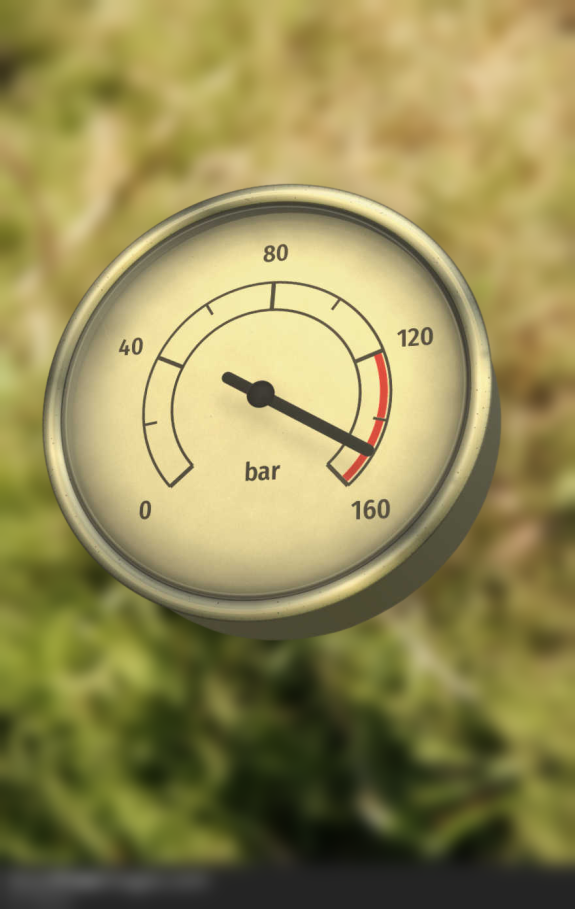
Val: 150 bar
